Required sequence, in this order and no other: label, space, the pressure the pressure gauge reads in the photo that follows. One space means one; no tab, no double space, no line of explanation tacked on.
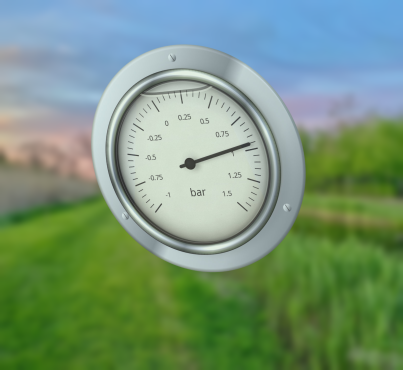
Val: 0.95 bar
